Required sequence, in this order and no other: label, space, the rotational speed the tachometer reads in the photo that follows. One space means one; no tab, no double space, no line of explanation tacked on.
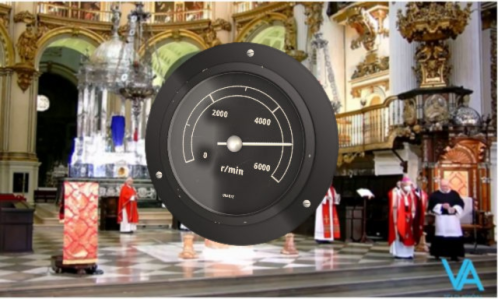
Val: 5000 rpm
